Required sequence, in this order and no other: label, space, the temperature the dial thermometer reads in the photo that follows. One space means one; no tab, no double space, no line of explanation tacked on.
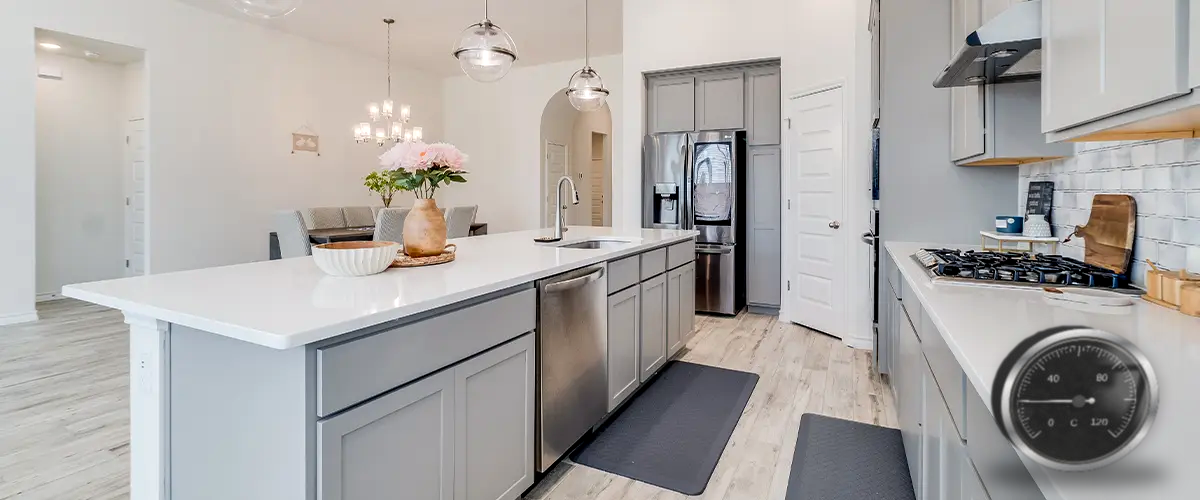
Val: 20 °C
